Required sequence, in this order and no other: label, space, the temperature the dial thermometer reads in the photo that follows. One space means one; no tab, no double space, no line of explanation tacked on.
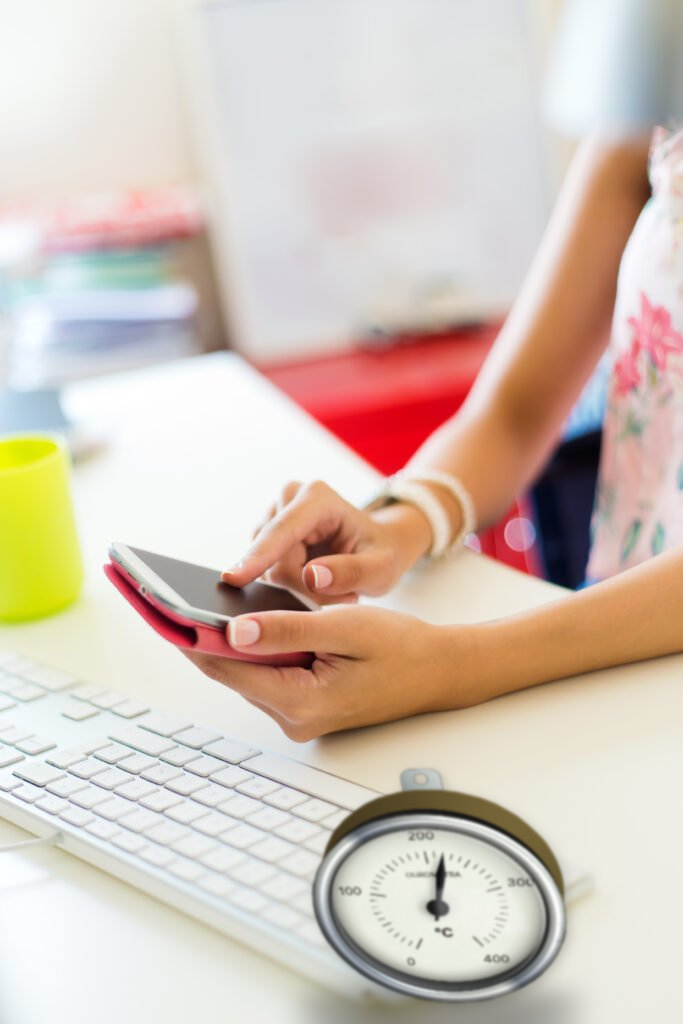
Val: 220 °C
